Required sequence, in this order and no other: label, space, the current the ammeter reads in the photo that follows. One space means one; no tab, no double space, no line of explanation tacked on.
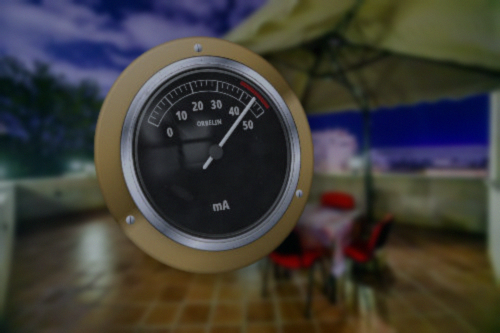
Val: 44 mA
